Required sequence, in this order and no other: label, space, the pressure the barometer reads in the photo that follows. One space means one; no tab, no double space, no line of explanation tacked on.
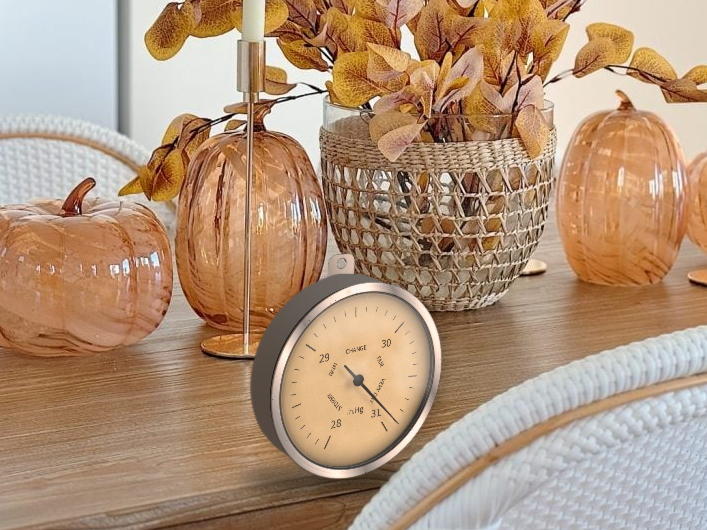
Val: 30.9 inHg
